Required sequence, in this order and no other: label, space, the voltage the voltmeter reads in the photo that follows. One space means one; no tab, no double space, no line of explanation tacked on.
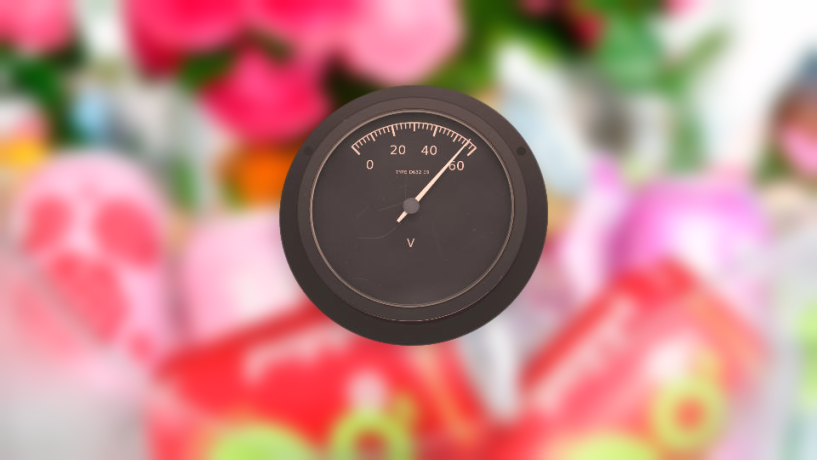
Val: 56 V
